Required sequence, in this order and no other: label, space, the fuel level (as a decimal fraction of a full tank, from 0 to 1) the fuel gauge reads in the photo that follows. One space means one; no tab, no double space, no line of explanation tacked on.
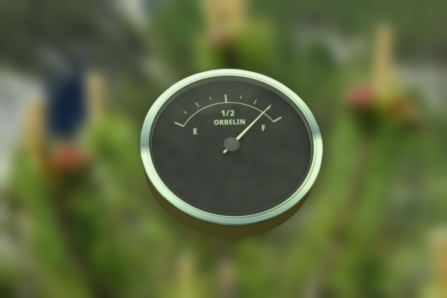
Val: 0.875
